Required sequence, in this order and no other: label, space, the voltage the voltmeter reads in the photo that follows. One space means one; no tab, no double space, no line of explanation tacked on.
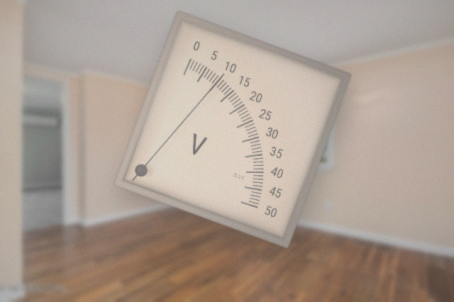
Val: 10 V
